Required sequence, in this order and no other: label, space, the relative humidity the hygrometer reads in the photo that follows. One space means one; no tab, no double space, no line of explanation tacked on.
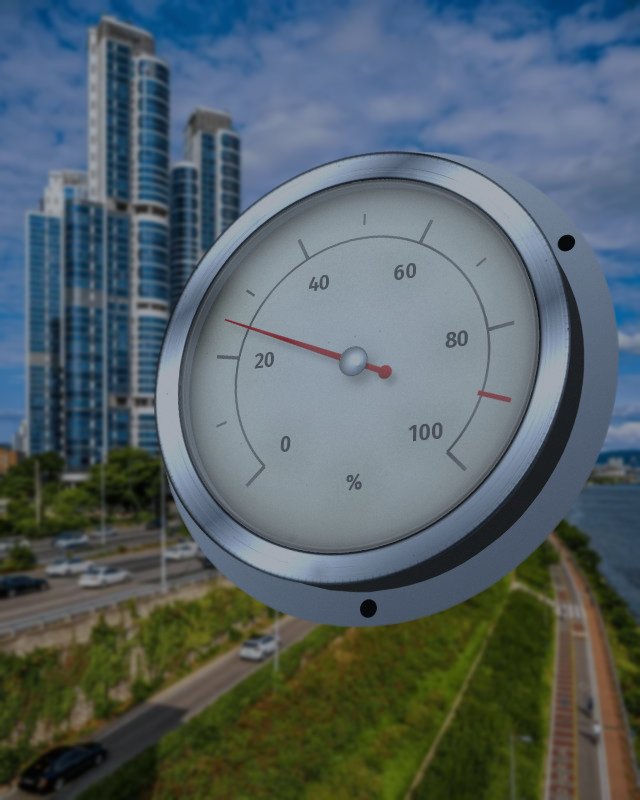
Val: 25 %
